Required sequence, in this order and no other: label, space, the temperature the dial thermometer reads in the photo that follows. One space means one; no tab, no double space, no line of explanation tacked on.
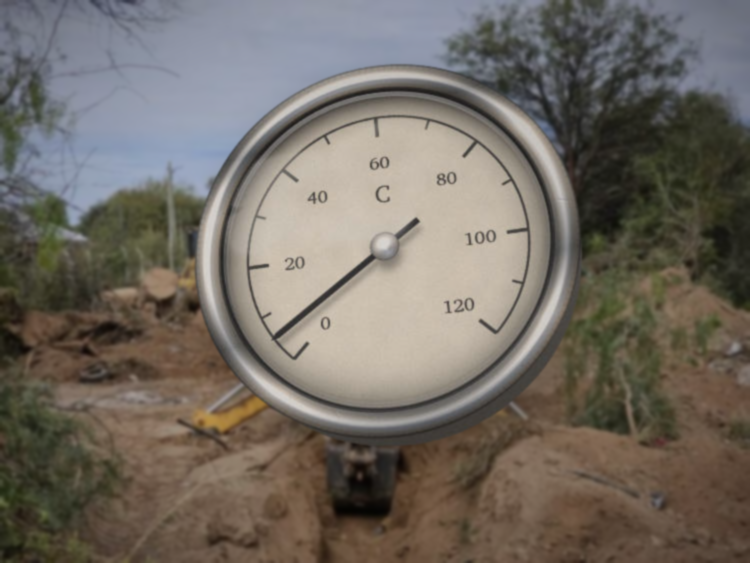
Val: 5 °C
